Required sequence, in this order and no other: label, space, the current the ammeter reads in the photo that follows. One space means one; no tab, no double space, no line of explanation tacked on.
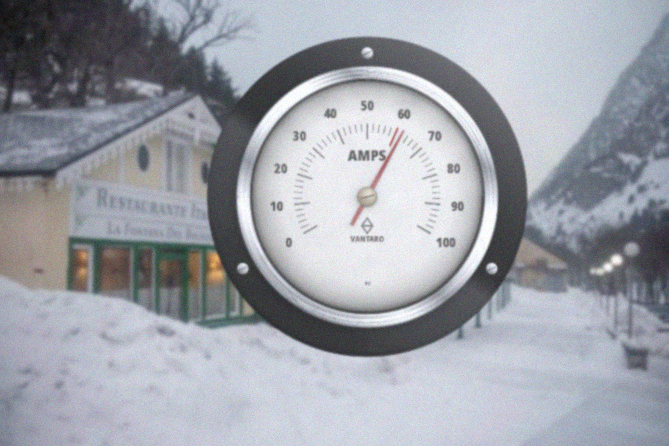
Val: 62 A
